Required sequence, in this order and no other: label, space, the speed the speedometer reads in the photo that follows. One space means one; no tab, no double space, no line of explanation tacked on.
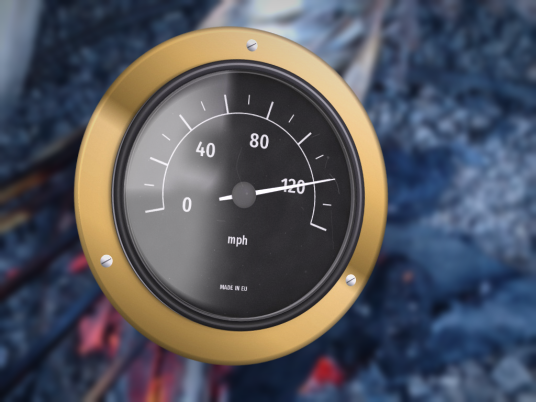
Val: 120 mph
